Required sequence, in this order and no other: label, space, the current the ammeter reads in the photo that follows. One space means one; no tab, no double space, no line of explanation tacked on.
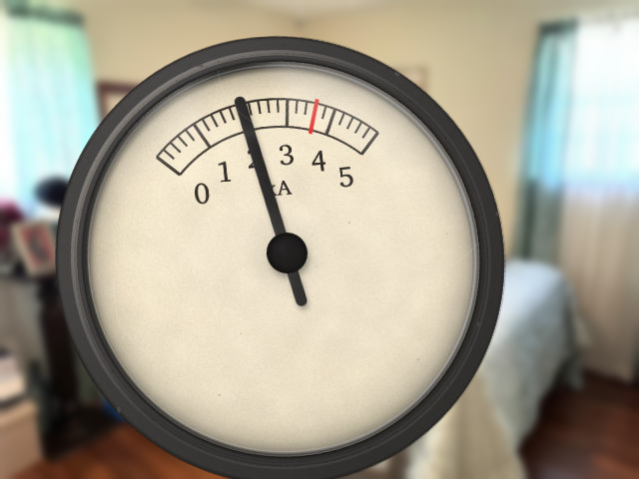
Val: 2 kA
